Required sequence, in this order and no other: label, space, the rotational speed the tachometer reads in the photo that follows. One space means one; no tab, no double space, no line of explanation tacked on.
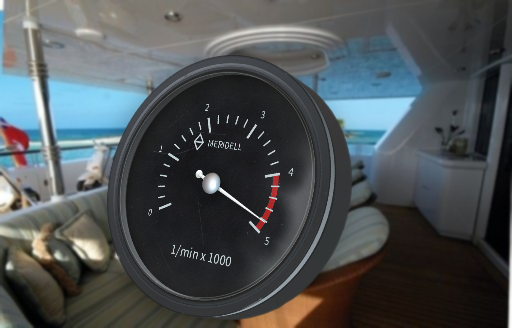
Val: 4800 rpm
